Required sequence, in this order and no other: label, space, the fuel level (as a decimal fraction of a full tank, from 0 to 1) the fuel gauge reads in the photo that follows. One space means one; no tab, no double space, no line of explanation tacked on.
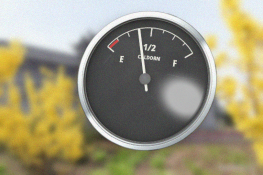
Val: 0.375
